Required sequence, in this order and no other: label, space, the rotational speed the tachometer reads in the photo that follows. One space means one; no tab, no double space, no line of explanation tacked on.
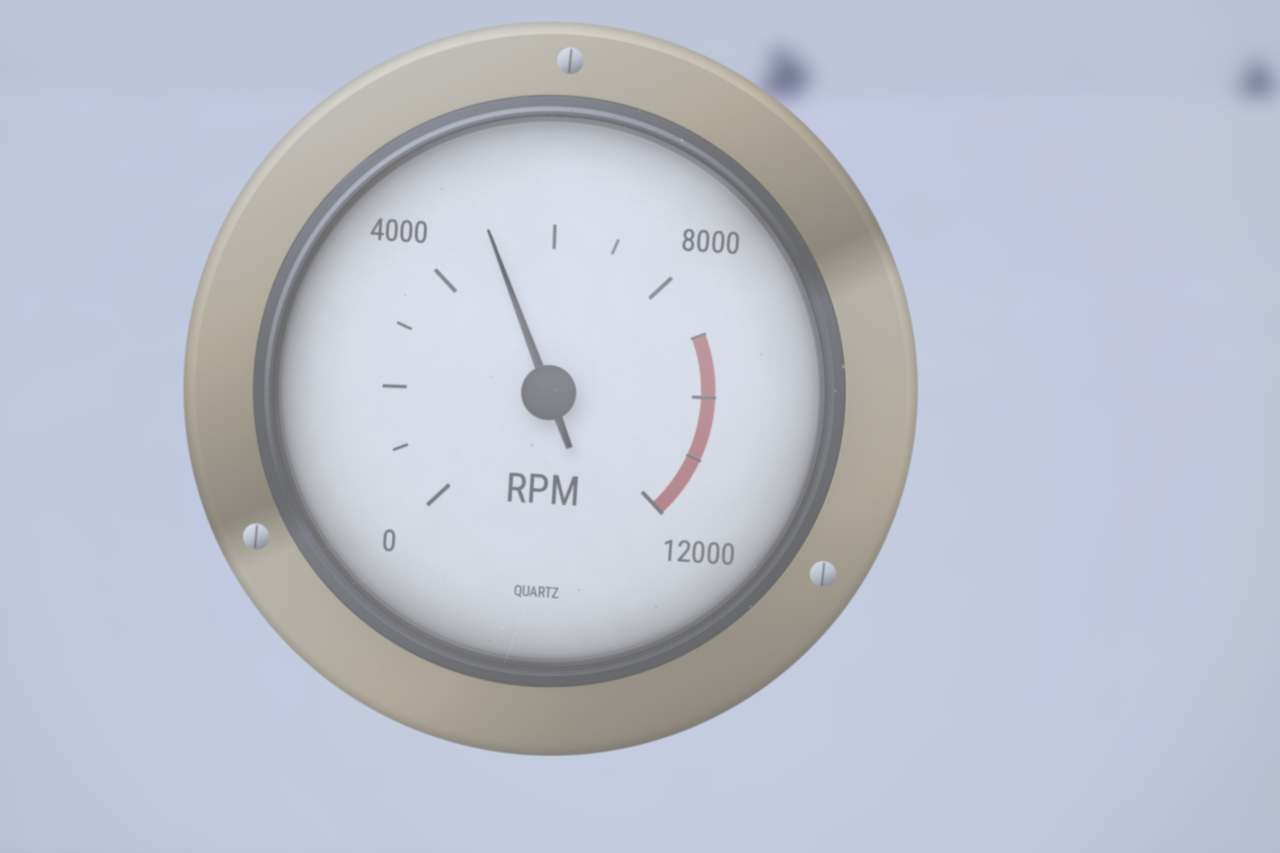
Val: 5000 rpm
